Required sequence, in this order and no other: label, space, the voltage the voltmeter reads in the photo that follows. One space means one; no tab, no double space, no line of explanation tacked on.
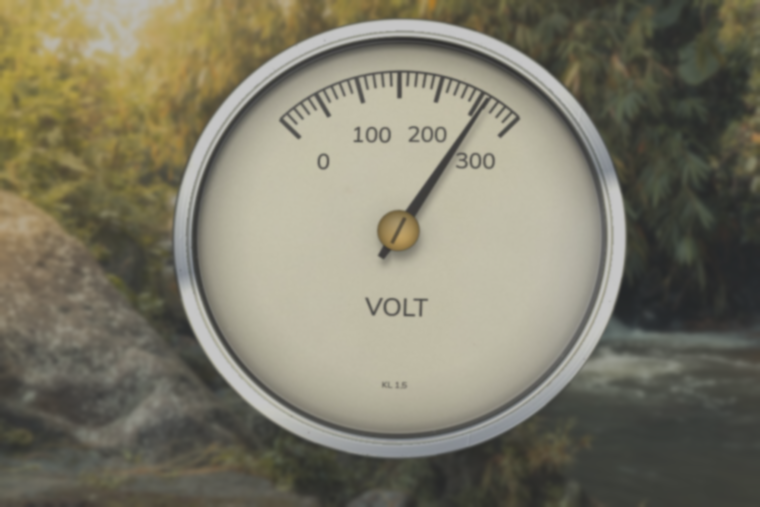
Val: 260 V
